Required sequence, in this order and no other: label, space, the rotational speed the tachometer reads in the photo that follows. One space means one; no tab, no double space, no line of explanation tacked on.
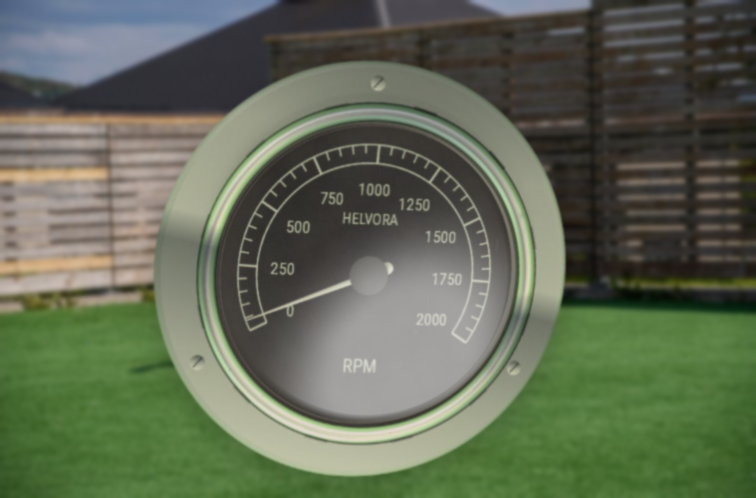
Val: 50 rpm
